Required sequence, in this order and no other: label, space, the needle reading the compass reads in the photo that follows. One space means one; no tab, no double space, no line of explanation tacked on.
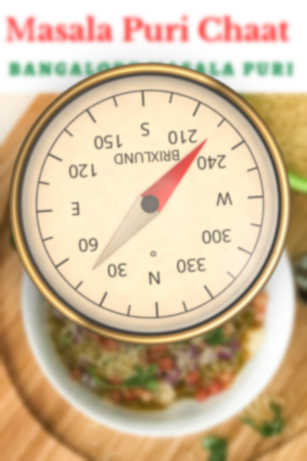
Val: 225 °
